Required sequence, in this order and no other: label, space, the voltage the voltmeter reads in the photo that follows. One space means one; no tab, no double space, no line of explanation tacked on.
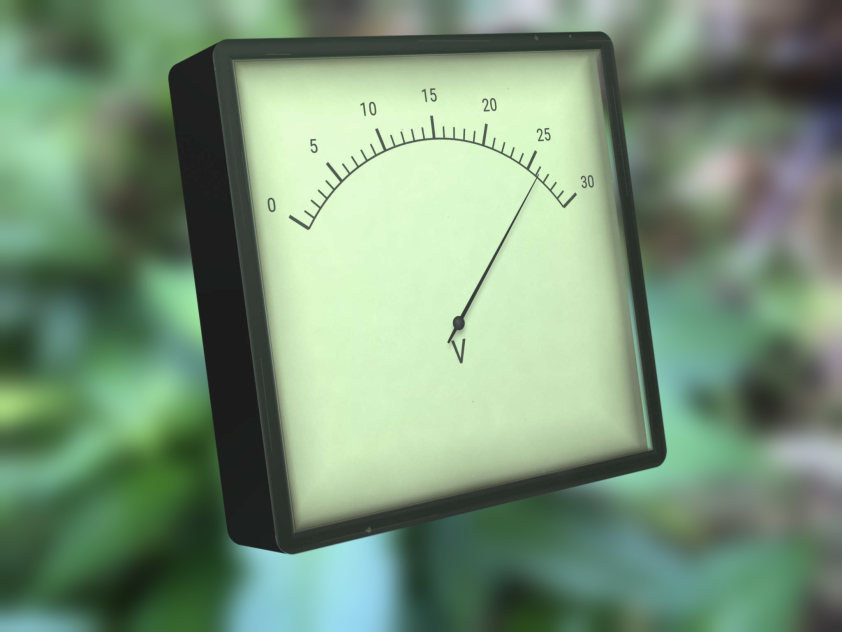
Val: 26 V
